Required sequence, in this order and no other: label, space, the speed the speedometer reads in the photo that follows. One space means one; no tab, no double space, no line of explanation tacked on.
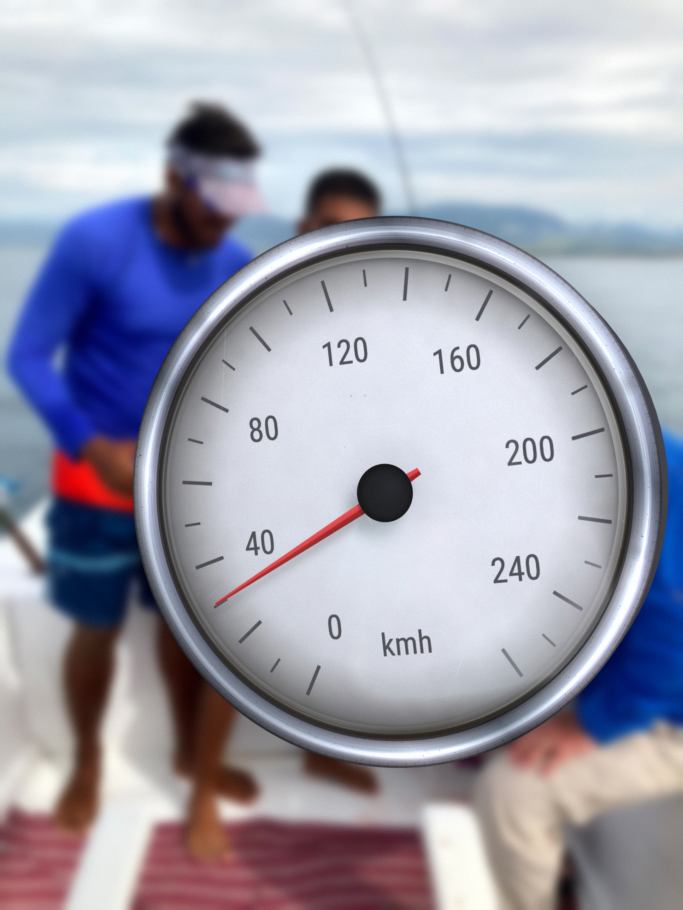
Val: 30 km/h
